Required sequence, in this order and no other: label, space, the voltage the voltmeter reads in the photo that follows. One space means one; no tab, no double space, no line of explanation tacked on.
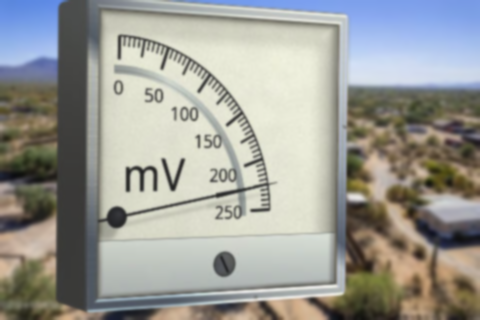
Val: 225 mV
